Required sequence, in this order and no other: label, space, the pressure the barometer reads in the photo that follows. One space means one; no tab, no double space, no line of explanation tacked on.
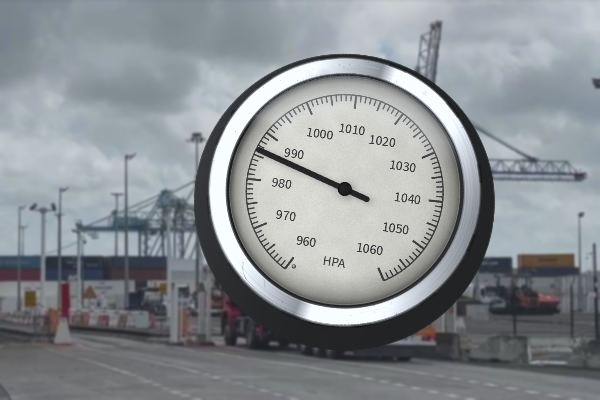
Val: 986 hPa
